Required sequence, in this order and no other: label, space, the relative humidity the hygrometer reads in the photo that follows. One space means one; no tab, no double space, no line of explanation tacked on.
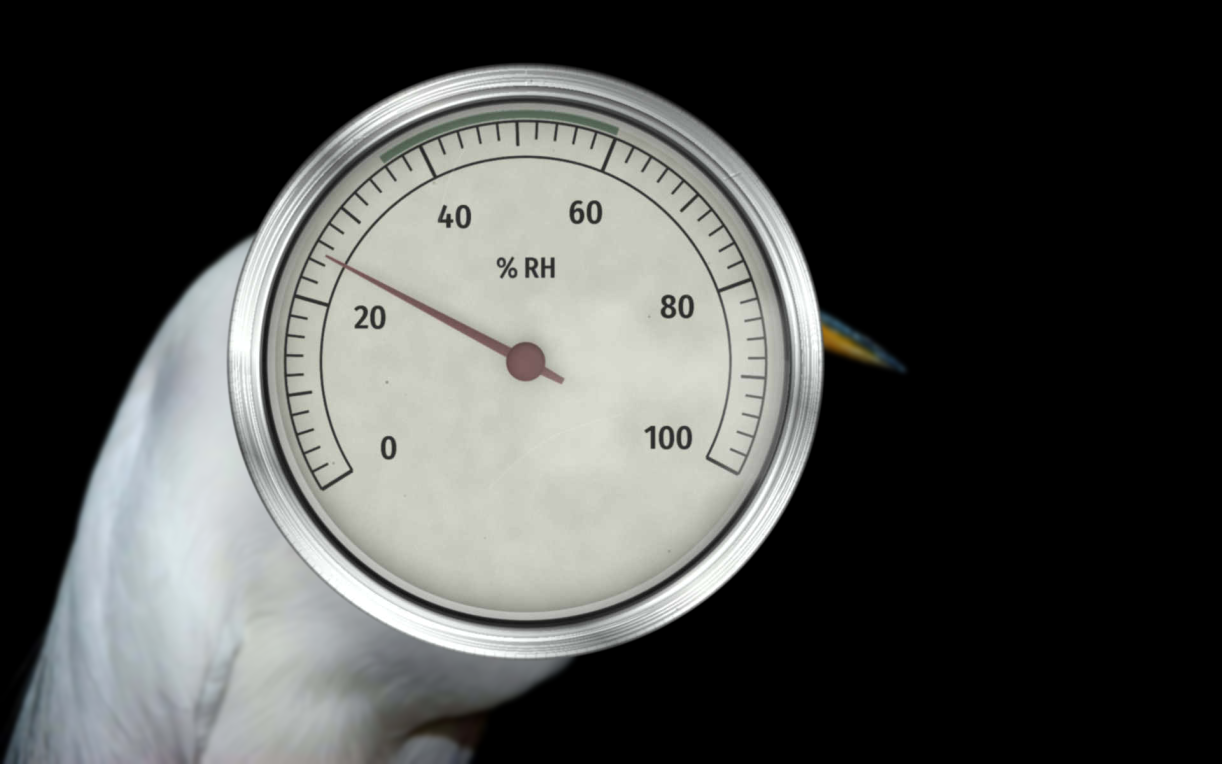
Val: 25 %
